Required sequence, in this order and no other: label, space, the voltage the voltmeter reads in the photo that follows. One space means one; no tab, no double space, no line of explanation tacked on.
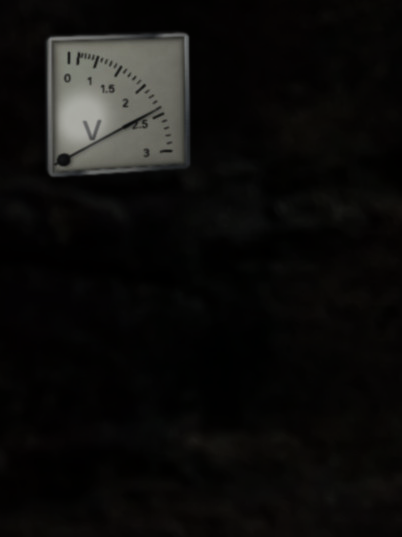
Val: 2.4 V
